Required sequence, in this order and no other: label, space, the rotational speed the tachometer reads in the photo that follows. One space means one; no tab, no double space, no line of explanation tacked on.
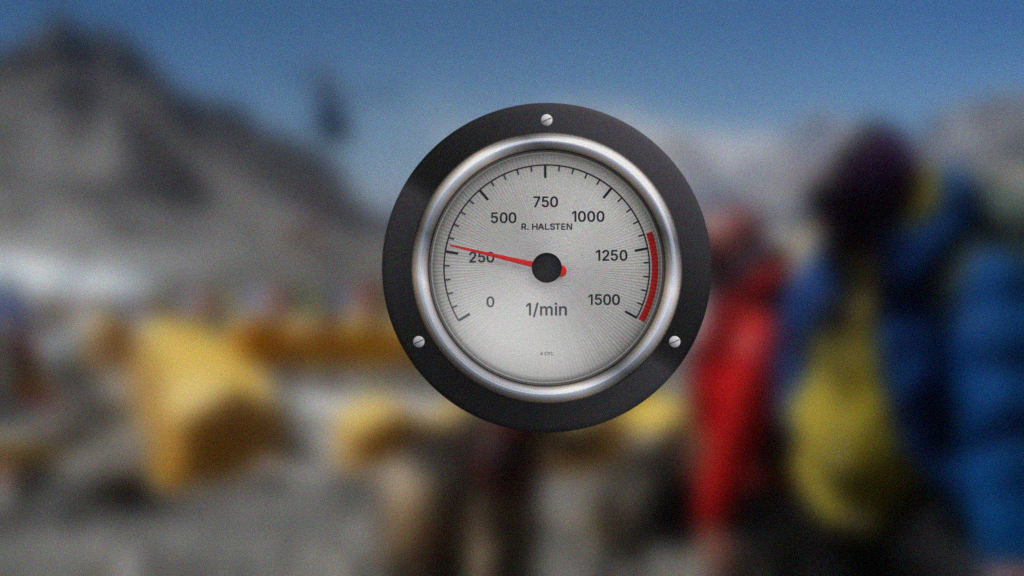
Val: 275 rpm
